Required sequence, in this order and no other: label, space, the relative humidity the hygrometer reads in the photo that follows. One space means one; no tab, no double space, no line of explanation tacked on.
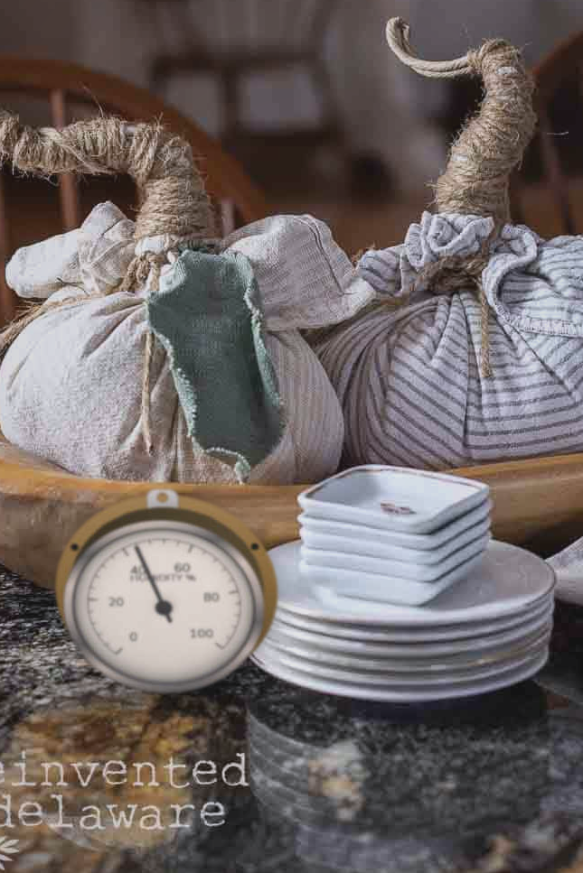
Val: 44 %
